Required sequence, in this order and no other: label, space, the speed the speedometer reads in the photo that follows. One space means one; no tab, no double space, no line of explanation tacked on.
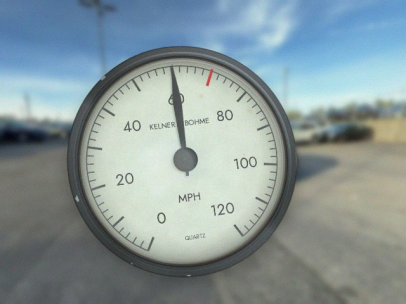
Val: 60 mph
